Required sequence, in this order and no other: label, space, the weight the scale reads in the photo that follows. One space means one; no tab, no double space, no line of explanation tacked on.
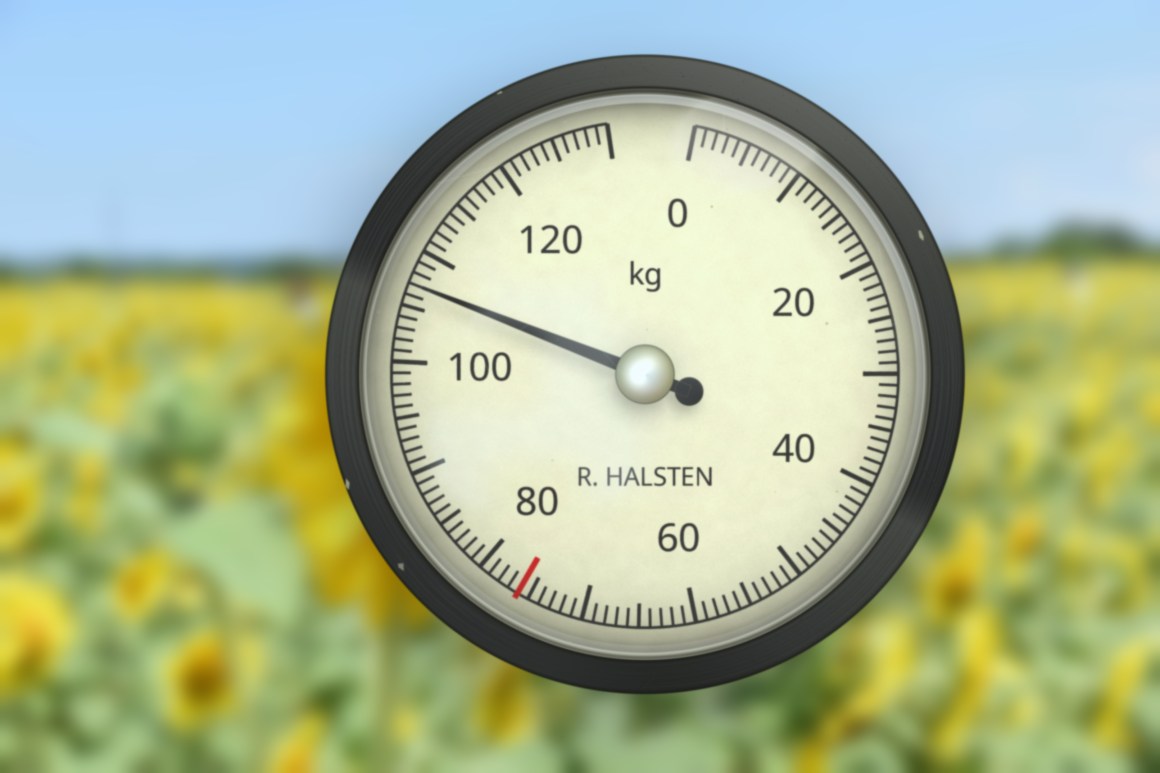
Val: 107 kg
